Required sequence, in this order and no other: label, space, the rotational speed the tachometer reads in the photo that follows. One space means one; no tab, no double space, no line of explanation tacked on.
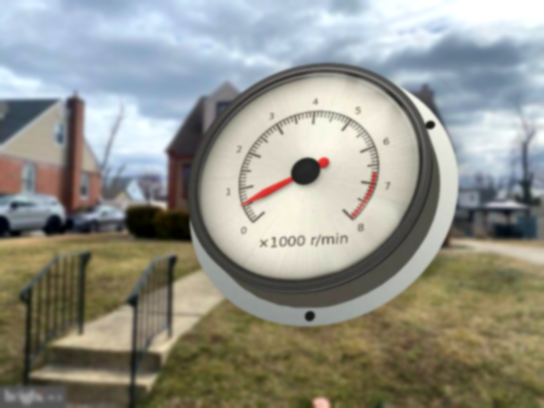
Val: 500 rpm
